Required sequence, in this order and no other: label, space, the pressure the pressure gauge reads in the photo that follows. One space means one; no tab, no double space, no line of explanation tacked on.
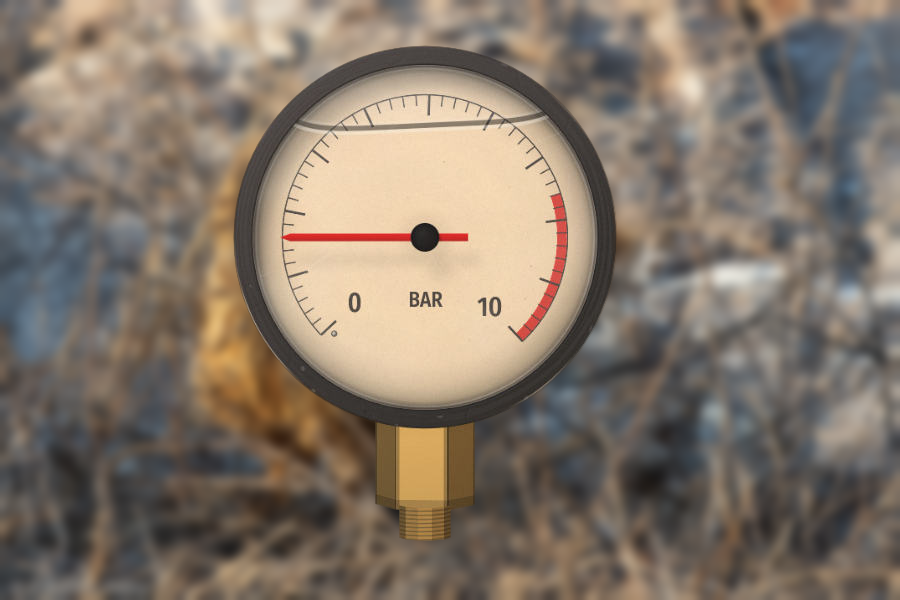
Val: 1.6 bar
